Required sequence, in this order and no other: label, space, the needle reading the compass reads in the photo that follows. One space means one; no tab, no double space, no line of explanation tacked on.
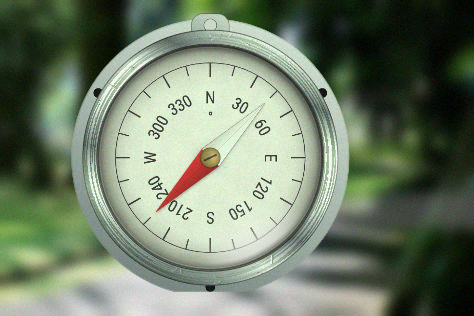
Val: 225 °
